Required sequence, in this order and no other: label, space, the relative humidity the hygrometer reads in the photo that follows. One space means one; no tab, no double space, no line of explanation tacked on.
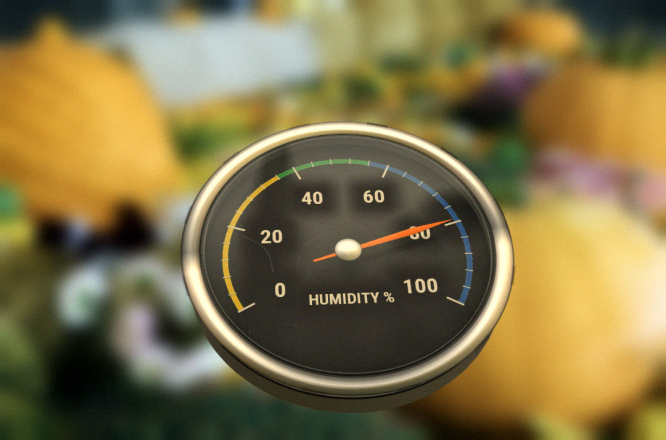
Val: 80 %
